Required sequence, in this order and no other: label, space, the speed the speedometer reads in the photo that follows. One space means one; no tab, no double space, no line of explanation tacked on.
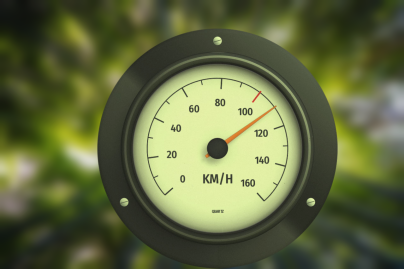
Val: 110 km/h
